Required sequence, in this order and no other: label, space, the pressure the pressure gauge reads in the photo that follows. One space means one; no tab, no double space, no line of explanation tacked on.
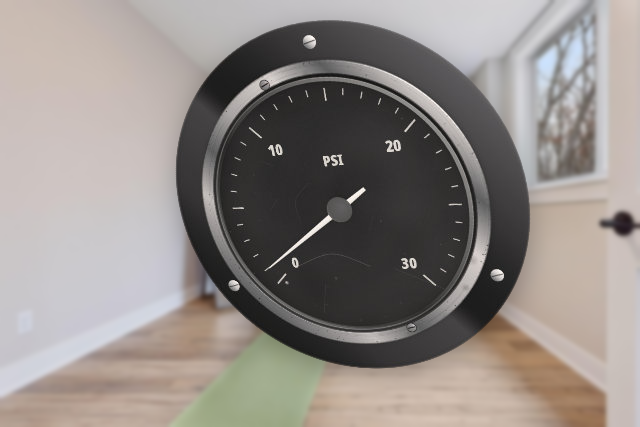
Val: 1 psi
